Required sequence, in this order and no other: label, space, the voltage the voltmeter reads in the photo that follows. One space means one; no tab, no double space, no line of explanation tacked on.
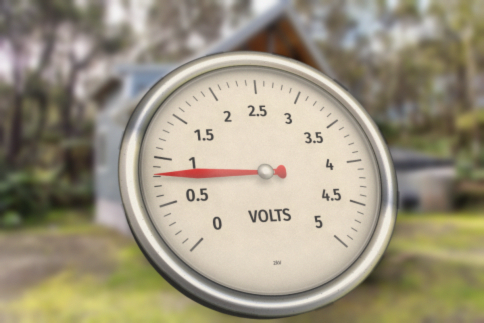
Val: 0.8 V
